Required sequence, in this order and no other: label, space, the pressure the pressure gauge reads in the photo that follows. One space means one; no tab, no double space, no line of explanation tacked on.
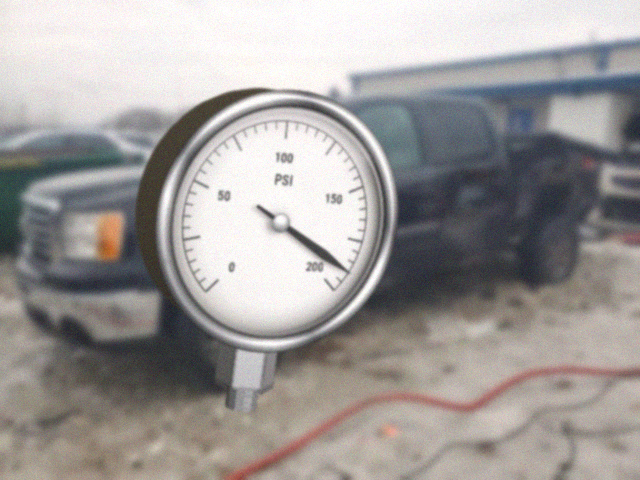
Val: 190 psi
